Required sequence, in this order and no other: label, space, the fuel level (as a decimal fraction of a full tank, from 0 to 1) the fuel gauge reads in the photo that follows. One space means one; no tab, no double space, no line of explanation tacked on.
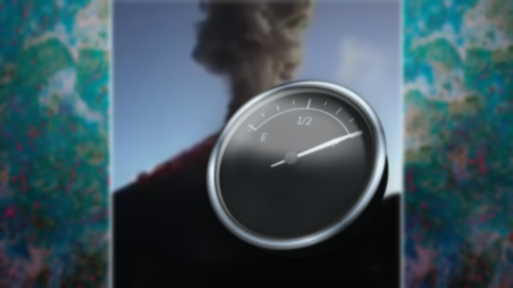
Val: 1
